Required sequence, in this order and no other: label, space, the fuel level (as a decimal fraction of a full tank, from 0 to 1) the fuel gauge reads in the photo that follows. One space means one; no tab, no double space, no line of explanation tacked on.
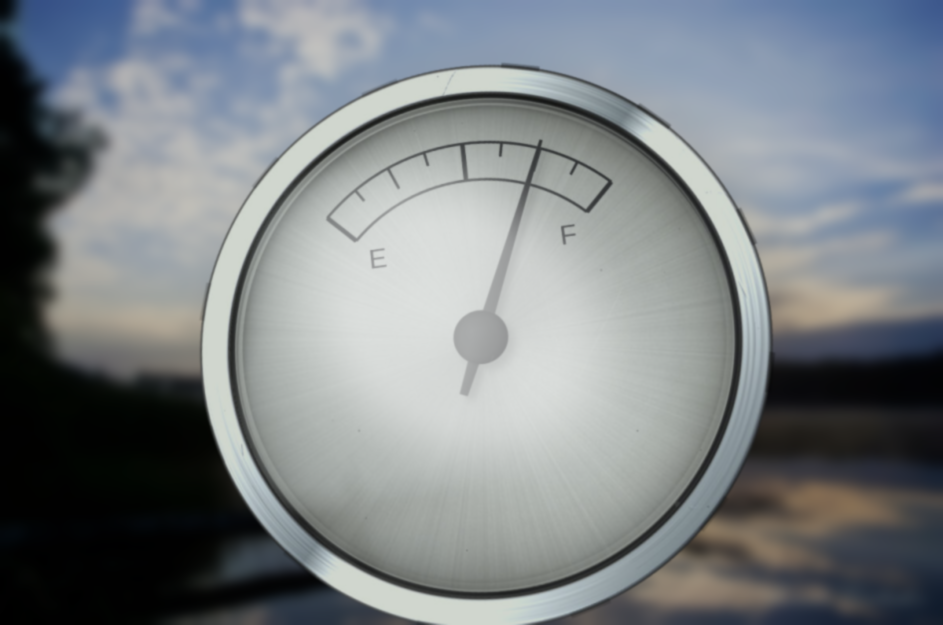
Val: 0.75
